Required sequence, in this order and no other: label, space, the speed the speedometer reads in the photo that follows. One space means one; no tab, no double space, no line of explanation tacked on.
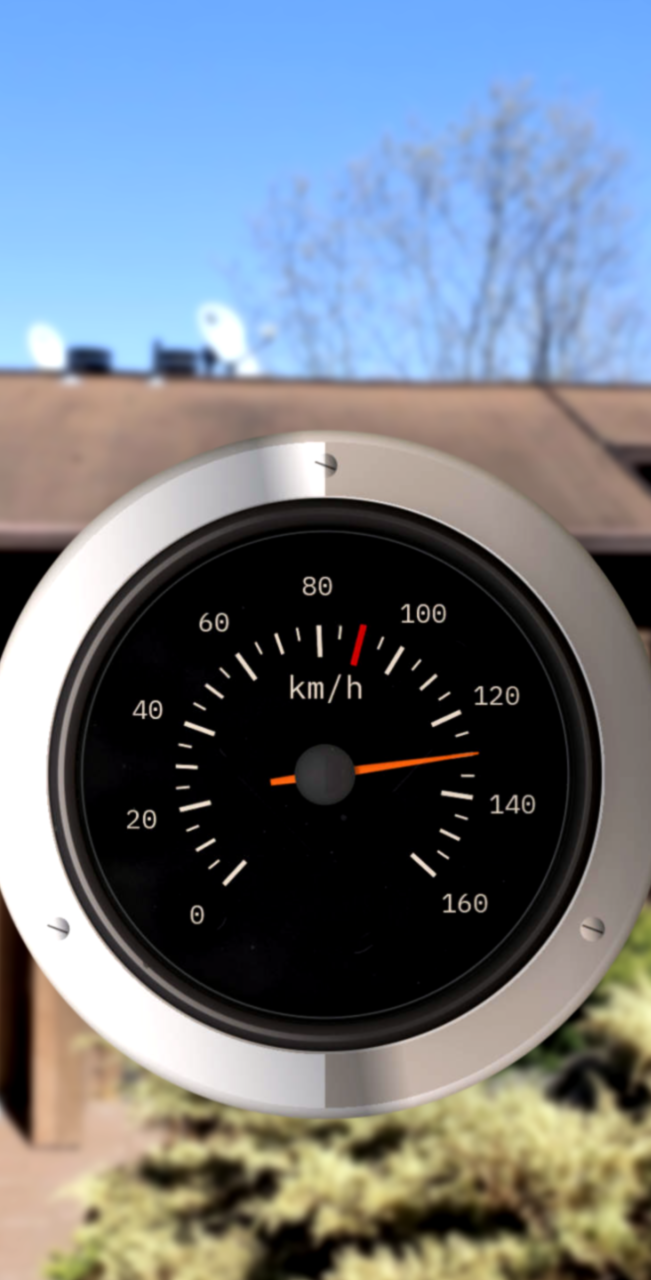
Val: 130 km/h
